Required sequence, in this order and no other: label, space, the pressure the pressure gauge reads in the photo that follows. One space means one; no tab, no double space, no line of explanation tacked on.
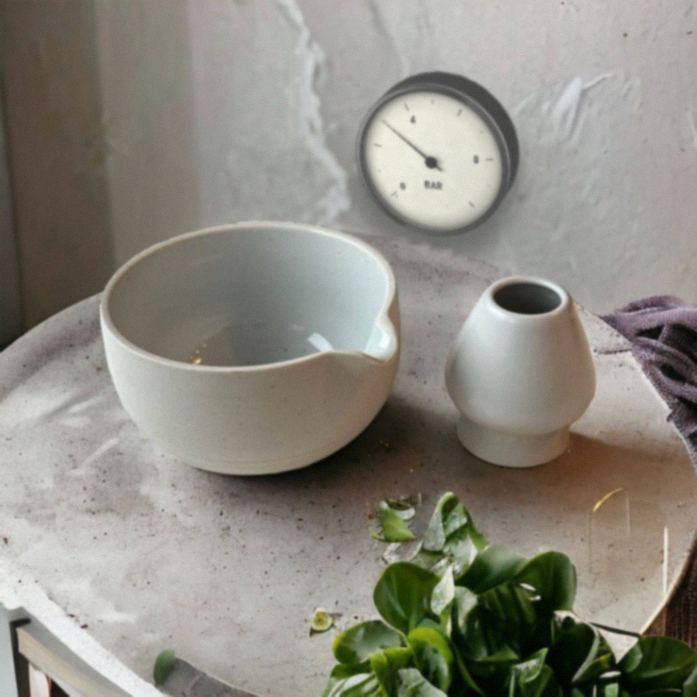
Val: 3 bar
